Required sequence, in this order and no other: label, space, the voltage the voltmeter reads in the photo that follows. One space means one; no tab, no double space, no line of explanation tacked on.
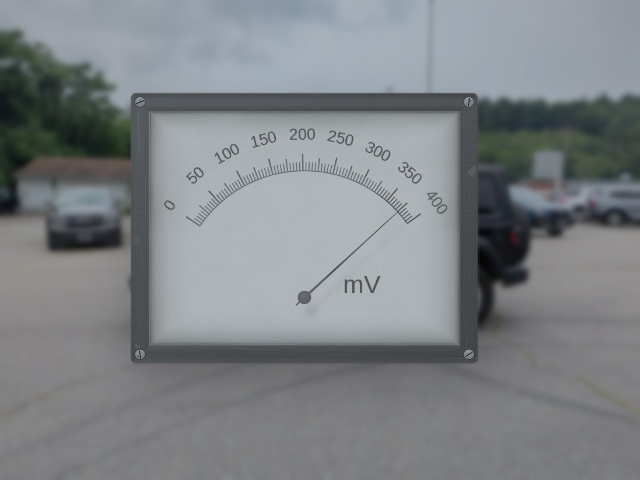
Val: 375 mV
